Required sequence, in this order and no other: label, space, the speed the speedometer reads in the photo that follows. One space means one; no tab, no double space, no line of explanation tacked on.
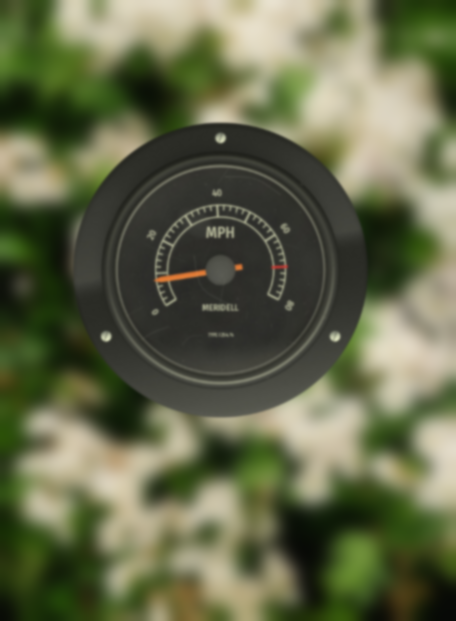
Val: 8 mph
